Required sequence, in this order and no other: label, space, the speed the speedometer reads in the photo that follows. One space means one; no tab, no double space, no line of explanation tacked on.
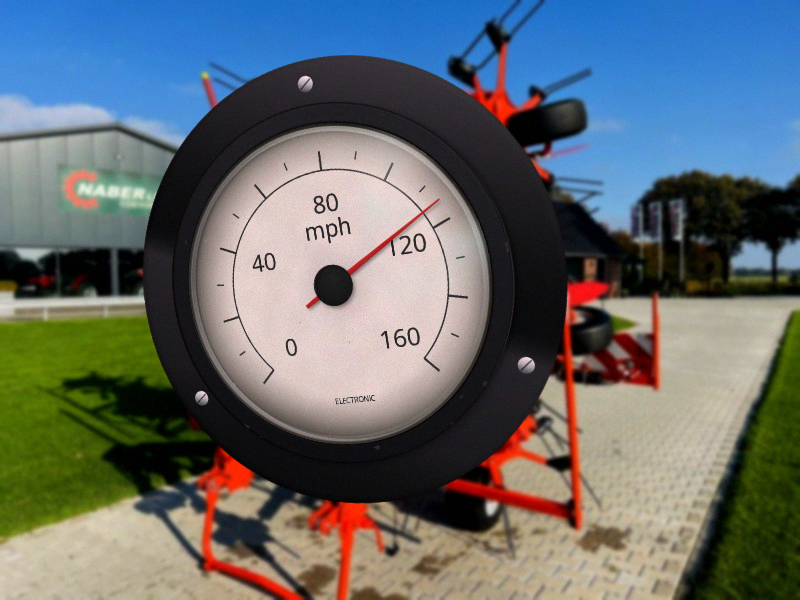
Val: 115 mph
